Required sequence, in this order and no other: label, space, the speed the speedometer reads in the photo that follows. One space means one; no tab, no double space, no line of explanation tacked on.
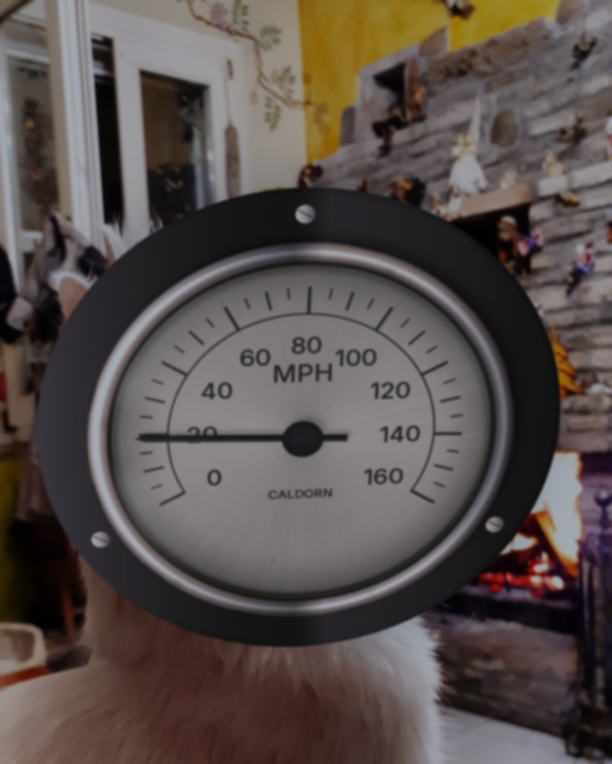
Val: 20 mph
